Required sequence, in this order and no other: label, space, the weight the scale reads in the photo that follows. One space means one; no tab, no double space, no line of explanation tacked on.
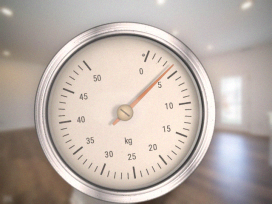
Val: 4 kg
